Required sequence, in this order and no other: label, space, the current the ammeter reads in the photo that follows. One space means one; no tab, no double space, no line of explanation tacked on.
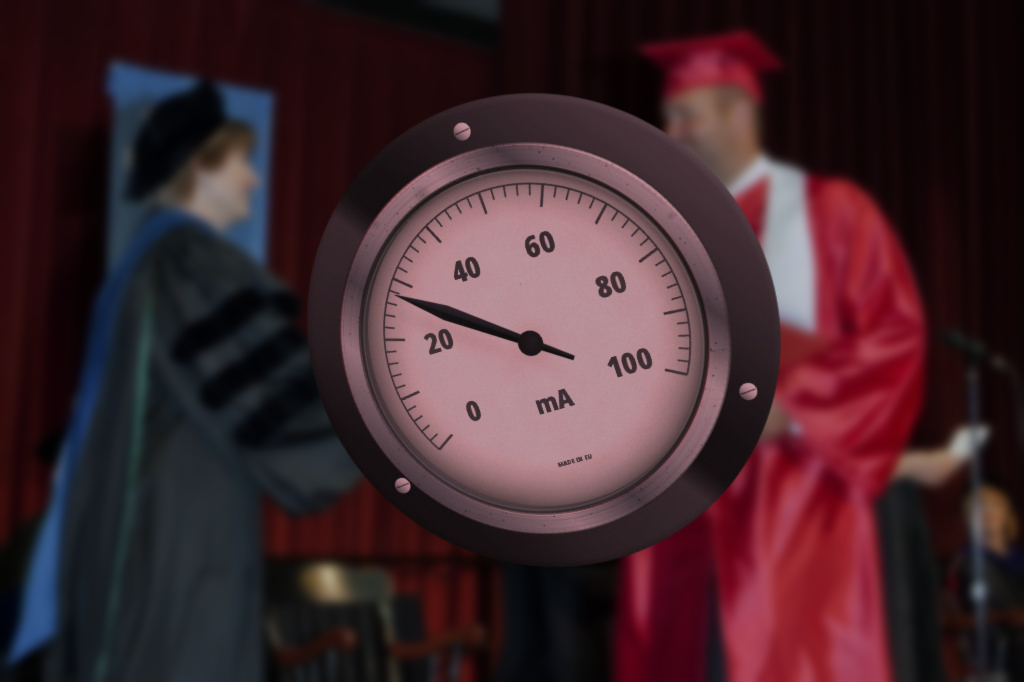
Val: 28 mA
